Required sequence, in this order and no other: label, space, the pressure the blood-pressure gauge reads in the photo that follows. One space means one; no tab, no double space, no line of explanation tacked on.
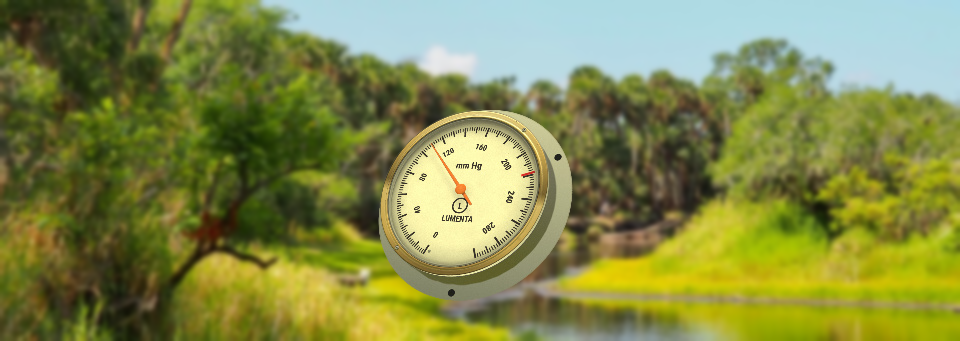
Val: 110 mmHg
